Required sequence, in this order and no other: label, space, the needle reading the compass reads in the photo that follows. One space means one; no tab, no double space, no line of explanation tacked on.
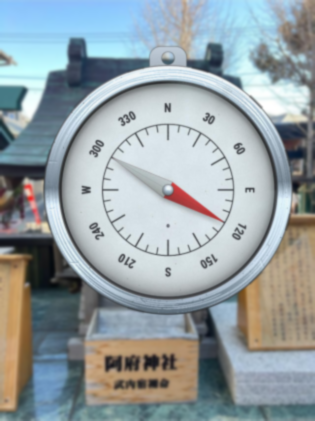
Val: 120 °
